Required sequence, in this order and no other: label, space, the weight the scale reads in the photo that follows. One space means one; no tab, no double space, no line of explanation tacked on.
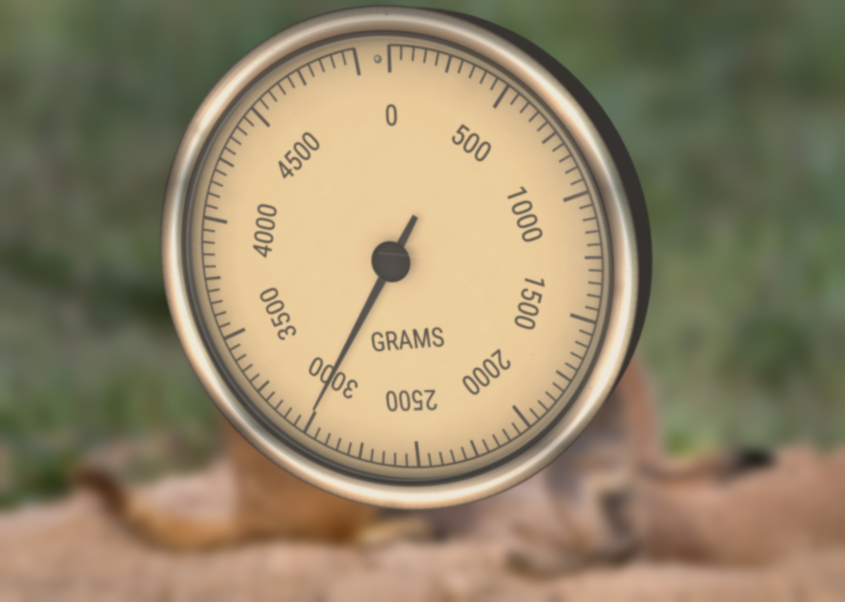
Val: 3000 g
